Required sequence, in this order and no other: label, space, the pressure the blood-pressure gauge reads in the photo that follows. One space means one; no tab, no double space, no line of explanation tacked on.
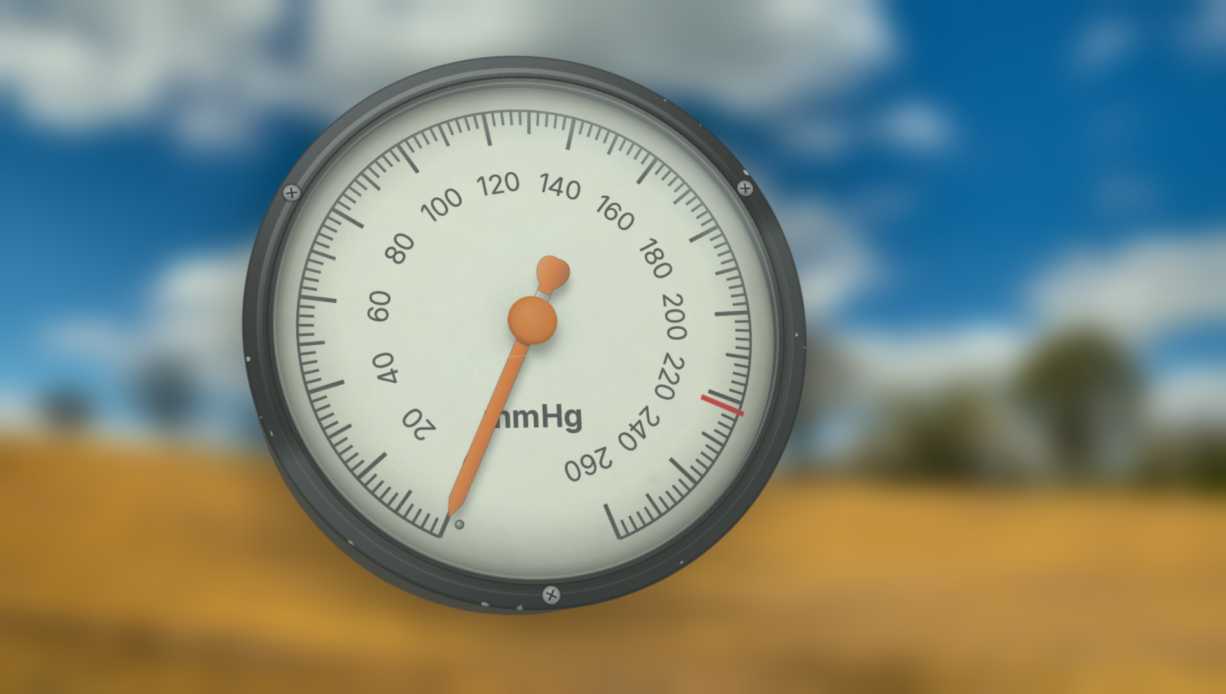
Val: 0 mmHg
